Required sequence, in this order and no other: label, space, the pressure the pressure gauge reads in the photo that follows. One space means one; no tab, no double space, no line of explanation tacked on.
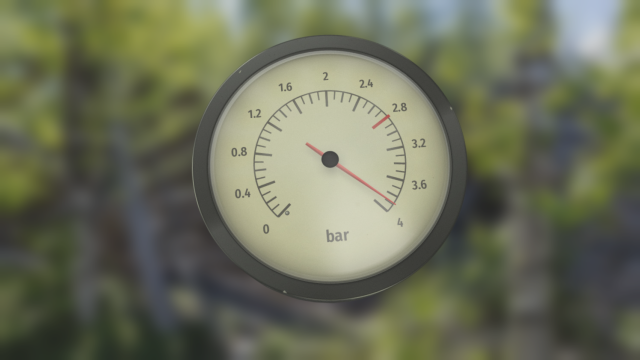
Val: 3.9 bar
